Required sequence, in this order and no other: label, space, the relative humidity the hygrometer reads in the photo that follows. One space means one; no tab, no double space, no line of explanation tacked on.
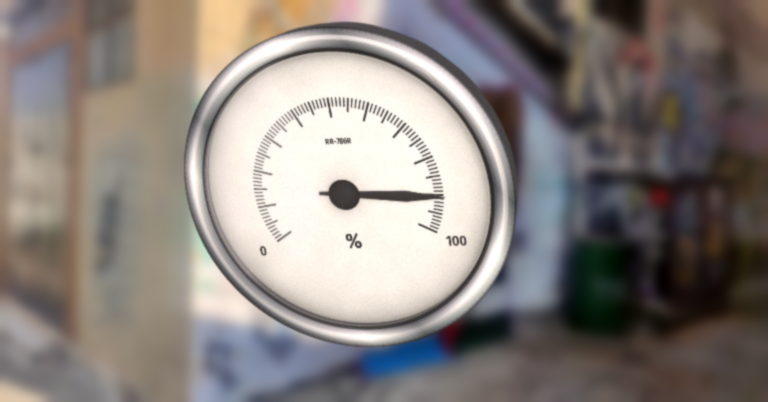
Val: 90 %
